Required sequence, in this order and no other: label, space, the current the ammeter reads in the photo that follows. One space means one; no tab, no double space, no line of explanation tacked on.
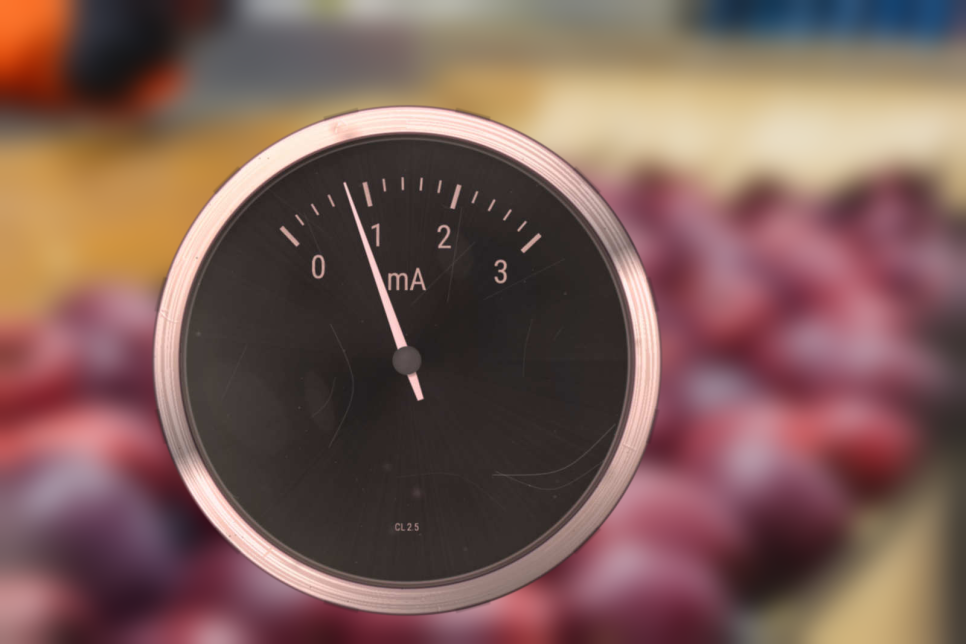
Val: 0.8 mA
